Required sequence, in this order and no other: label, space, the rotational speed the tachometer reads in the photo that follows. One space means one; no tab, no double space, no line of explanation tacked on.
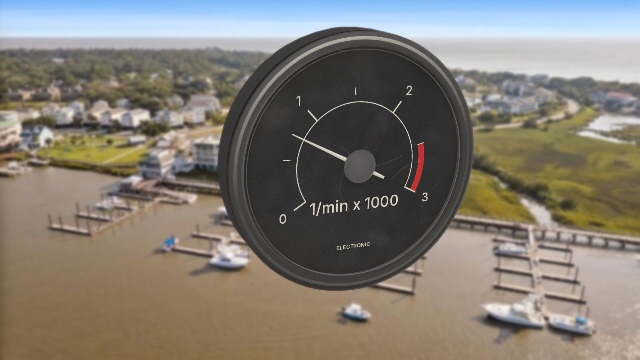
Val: 750 rpm
